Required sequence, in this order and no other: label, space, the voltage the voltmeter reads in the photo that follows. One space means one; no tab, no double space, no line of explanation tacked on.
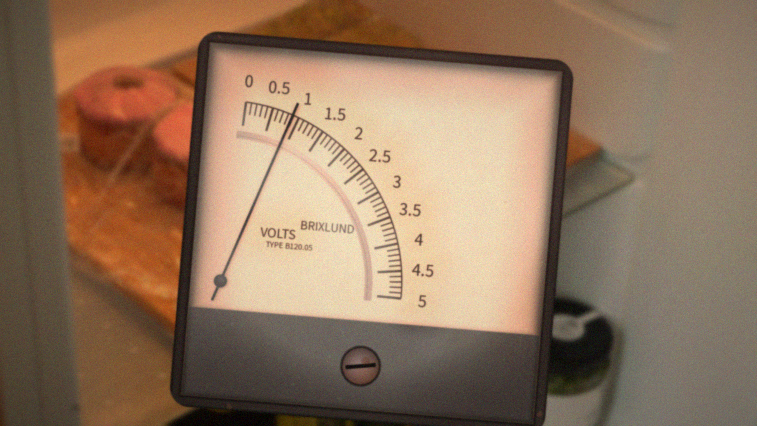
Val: 0.9 V
